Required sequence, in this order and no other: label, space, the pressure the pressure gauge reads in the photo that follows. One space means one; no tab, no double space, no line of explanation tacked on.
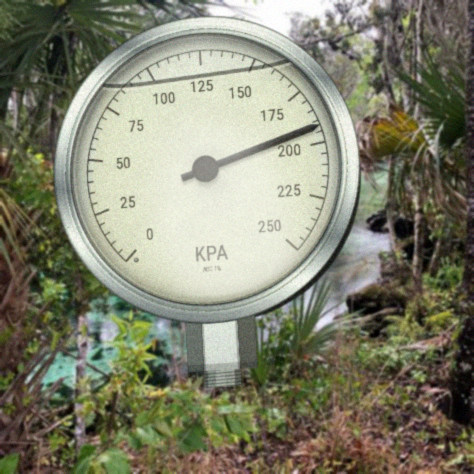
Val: 192.5 kPa
